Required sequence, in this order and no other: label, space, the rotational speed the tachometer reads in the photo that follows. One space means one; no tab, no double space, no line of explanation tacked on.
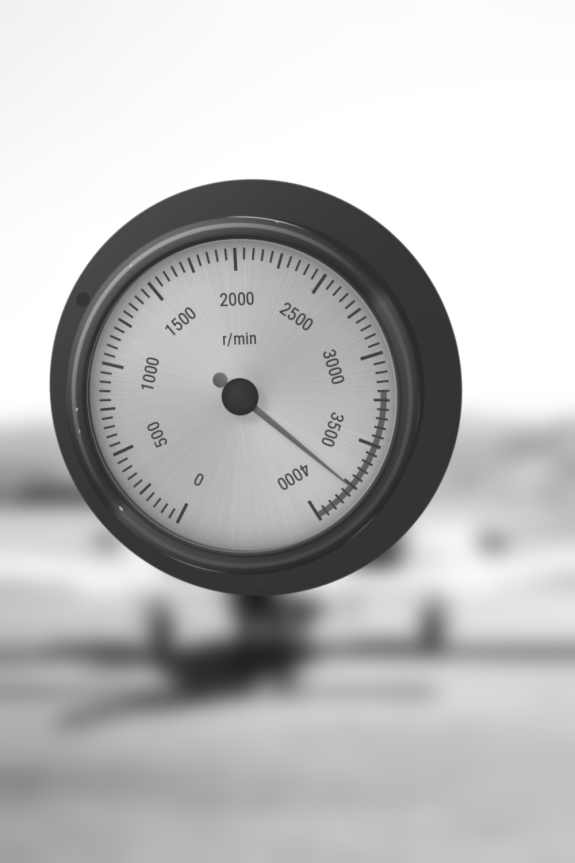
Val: 3750 rpm
